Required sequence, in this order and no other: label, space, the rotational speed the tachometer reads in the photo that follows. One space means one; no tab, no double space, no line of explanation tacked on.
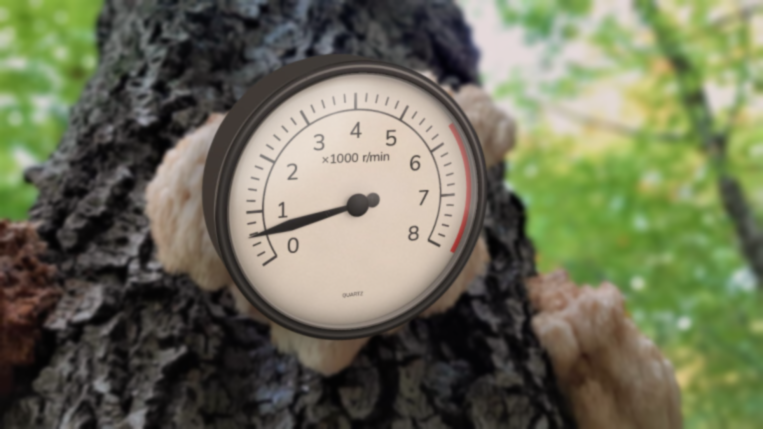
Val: 600 rpm
